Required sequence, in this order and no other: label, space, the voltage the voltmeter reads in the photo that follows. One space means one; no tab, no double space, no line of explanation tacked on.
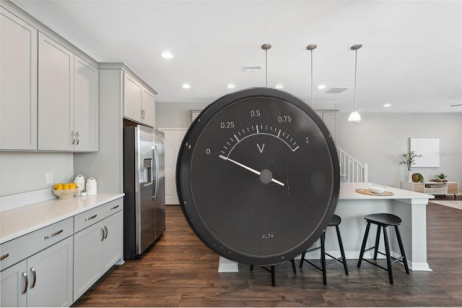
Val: 0 V
